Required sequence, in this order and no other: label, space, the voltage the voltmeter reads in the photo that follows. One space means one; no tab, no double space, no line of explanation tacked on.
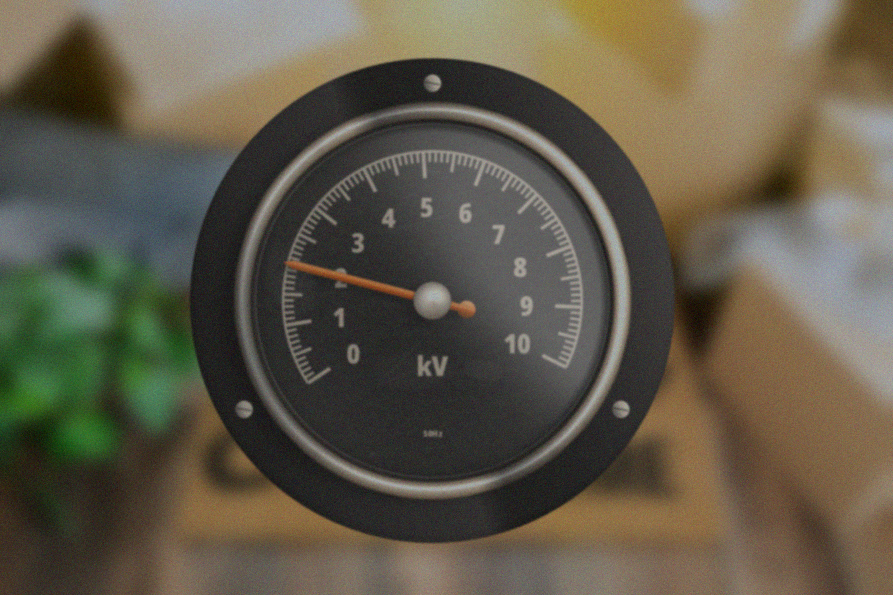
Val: 2 kV
